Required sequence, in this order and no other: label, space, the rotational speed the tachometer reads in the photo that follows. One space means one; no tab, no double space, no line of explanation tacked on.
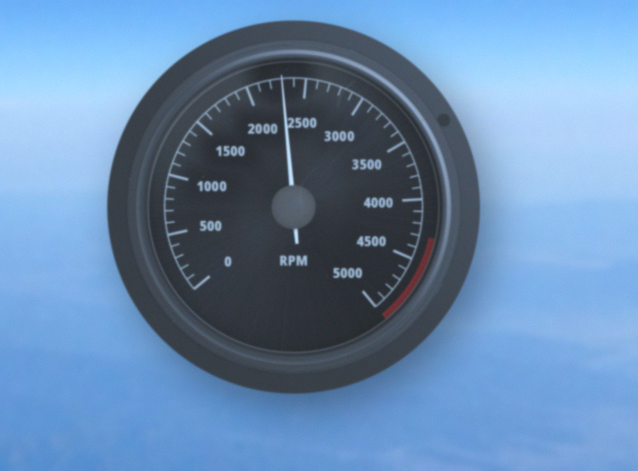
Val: 2300 rpm
